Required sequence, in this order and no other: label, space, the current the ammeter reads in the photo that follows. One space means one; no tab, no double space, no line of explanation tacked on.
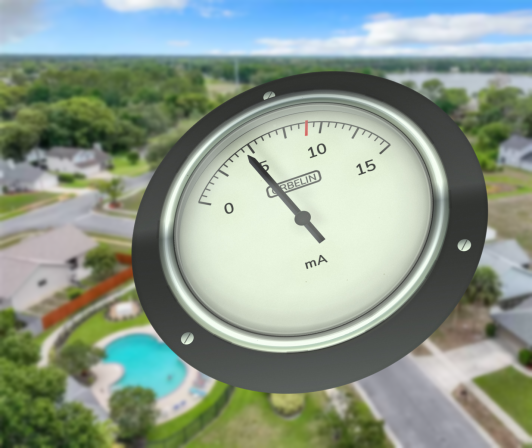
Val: 4.5 mA
